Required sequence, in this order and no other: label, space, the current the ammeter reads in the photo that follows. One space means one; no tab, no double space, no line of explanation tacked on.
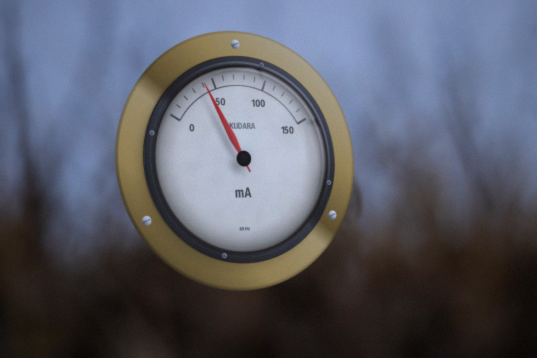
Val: 40 mA
